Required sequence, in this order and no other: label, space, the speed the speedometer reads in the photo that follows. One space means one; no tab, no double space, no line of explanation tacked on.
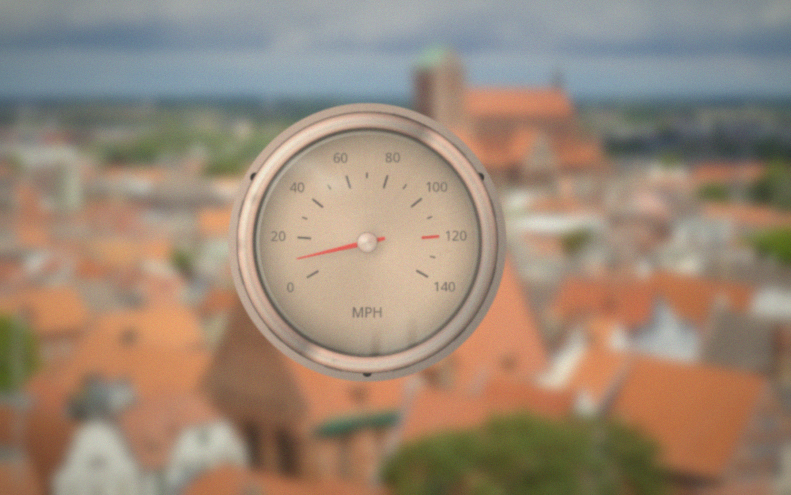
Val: 10 mph
